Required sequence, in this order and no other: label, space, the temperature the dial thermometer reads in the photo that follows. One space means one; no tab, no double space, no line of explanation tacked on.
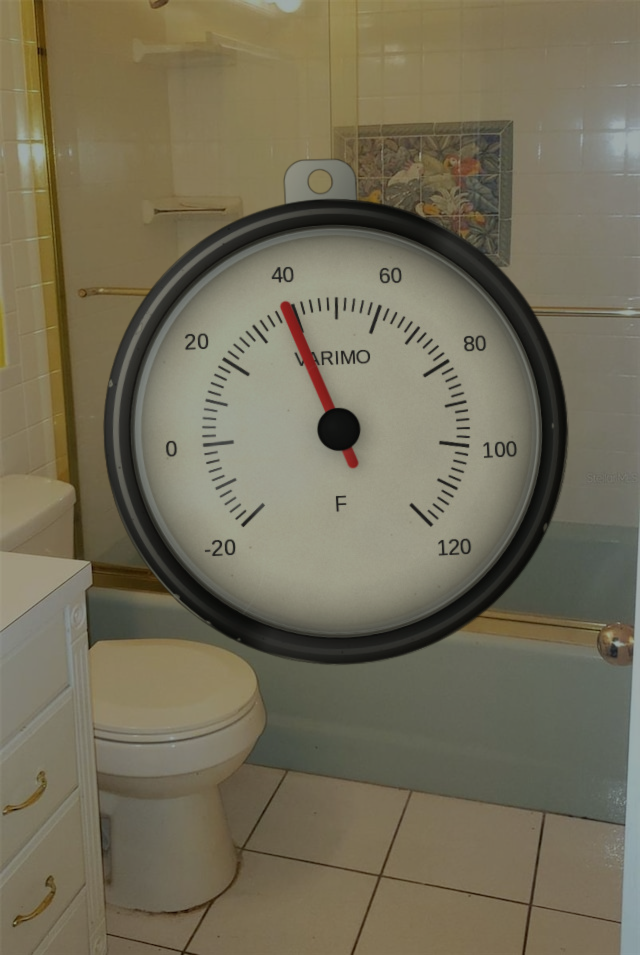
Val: 38 °F
